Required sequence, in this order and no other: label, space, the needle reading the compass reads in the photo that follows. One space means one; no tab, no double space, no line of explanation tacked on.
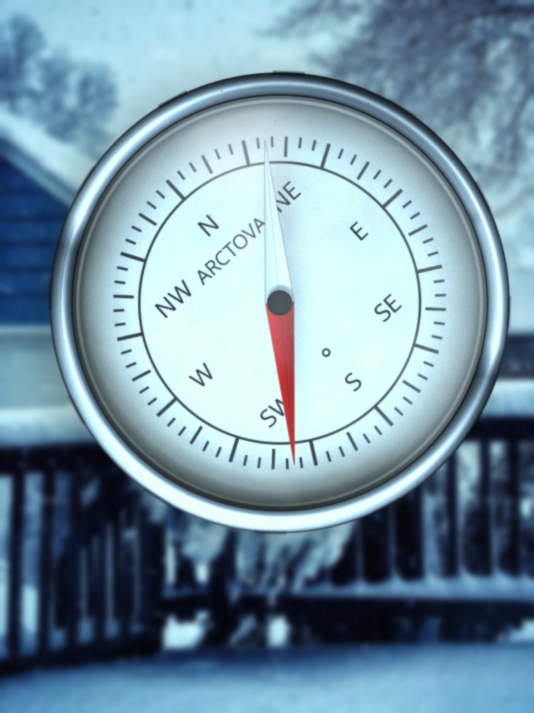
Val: 217.5 °
